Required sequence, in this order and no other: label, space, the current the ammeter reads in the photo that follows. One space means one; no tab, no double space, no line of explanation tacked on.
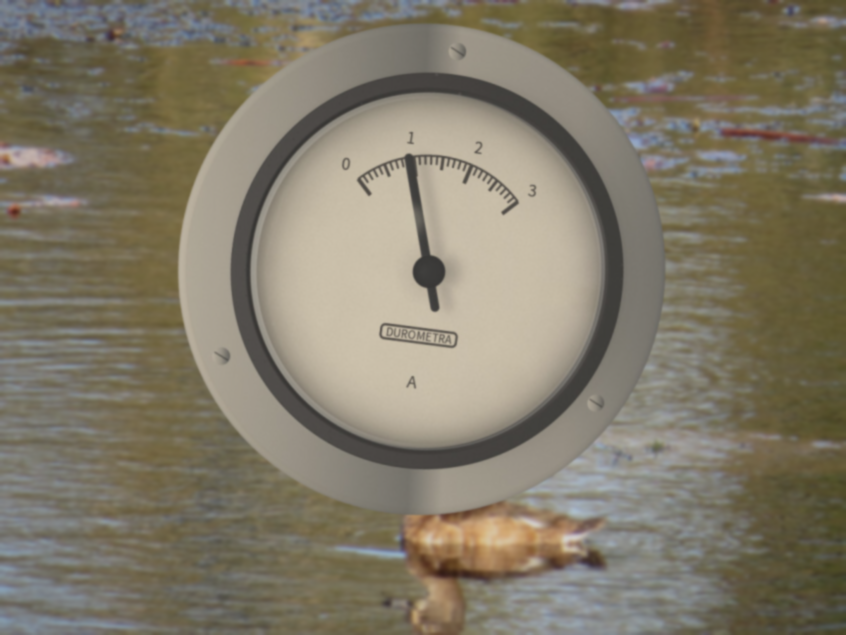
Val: 0.9 A
